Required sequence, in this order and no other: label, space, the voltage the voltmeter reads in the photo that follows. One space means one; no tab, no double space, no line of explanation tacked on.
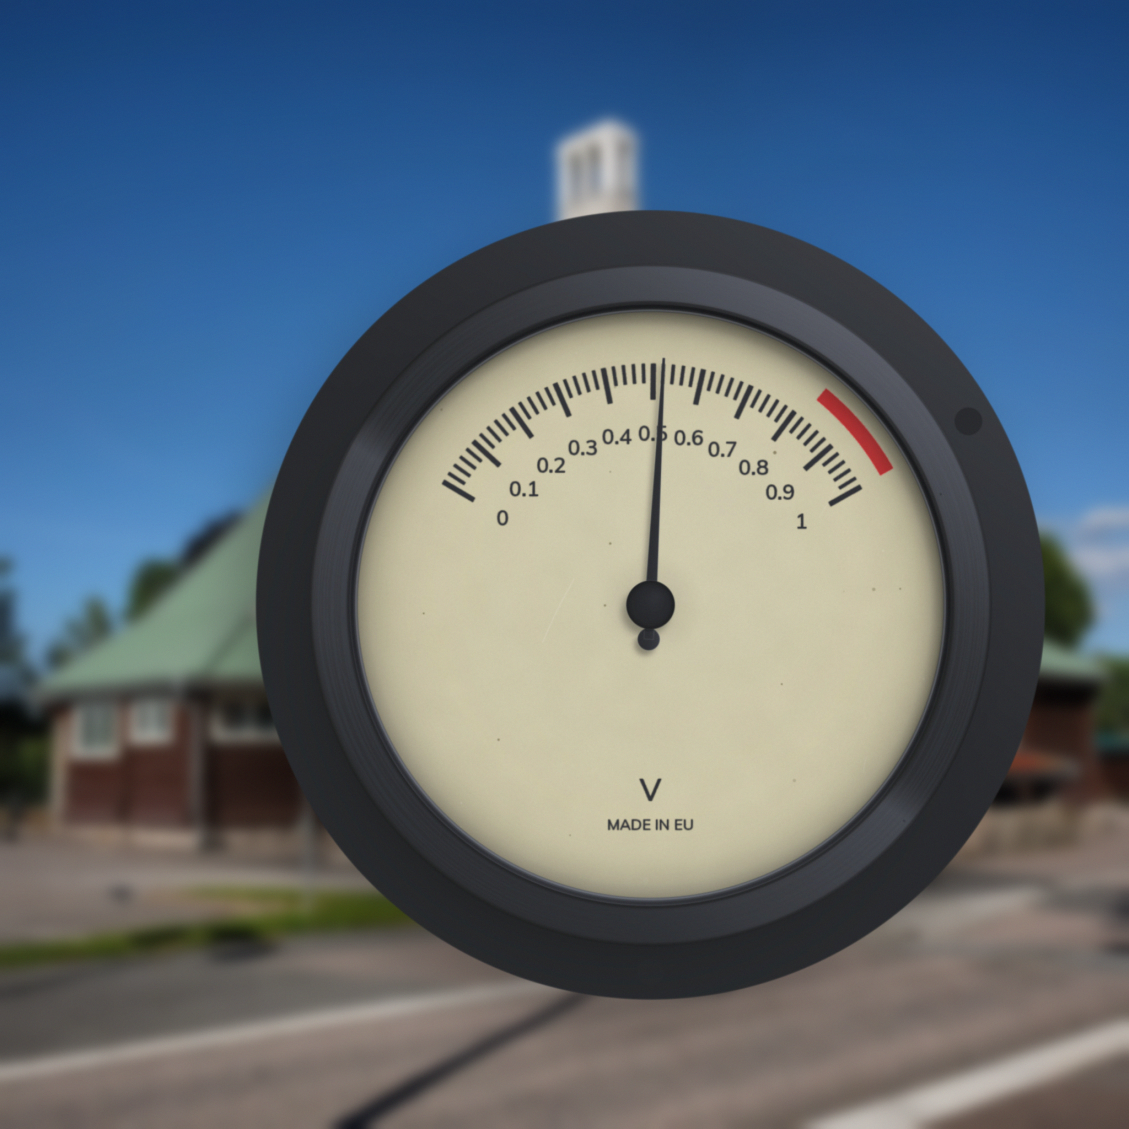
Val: 0.52 V
